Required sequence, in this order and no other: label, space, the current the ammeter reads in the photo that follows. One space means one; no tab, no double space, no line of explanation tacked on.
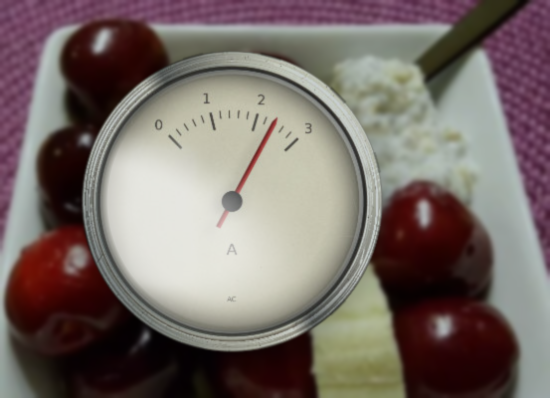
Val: 2.4 A
